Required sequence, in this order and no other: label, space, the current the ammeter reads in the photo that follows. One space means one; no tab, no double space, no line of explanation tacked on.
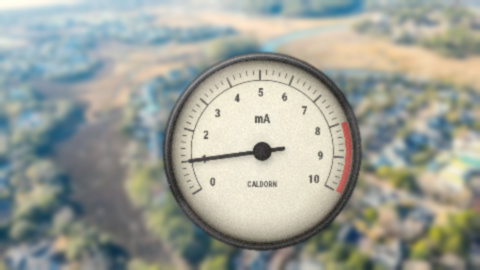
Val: 1 mA
